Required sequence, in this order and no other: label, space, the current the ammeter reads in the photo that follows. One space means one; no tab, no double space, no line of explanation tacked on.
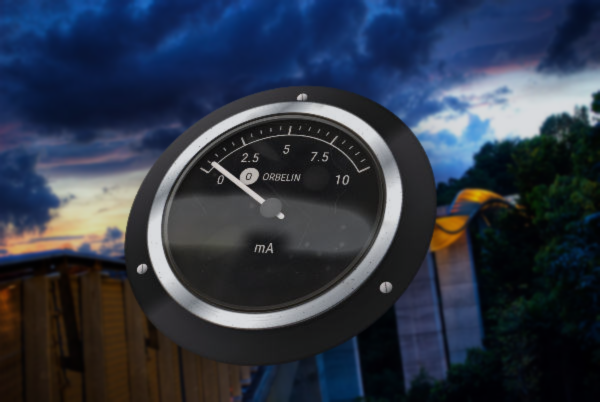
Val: 0.5 mA
